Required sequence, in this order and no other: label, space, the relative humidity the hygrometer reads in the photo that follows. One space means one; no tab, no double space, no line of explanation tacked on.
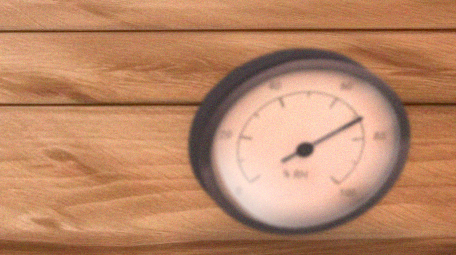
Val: 70 %
